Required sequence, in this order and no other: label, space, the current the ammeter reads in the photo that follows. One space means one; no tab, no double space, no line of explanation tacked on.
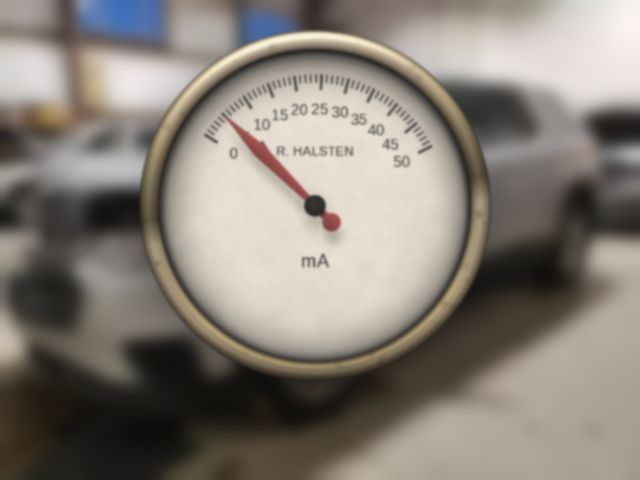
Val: 5 mA
